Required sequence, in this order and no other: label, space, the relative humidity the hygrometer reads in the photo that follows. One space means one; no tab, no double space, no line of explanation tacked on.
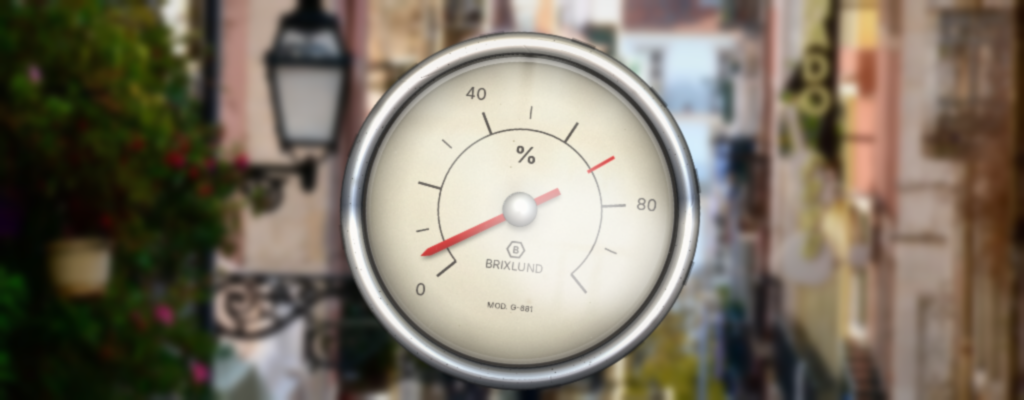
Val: 5 %
